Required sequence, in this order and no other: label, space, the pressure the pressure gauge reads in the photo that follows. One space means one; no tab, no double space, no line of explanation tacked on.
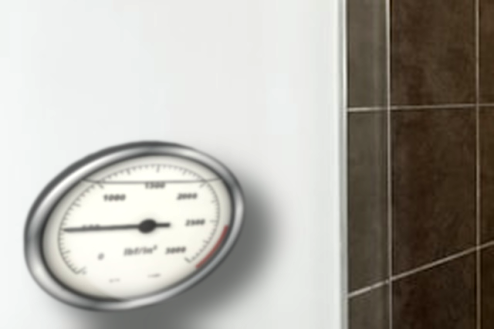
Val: 500 psi
